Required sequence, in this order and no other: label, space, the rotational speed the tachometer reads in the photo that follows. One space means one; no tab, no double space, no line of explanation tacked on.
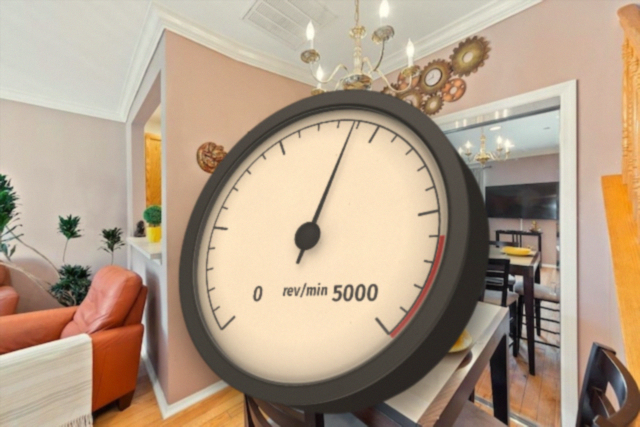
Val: 2800 rpm
